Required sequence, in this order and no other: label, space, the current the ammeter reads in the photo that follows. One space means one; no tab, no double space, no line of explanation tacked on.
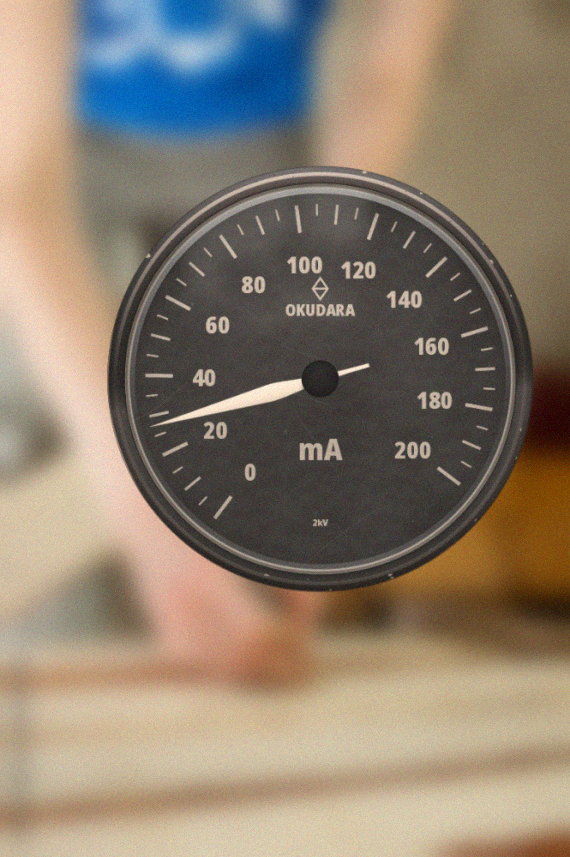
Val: 27.5 mA
